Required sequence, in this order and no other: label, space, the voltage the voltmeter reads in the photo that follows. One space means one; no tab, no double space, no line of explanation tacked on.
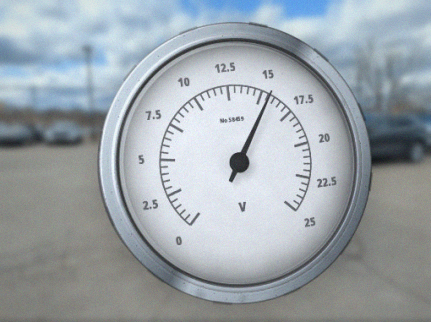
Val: 15.5 V
